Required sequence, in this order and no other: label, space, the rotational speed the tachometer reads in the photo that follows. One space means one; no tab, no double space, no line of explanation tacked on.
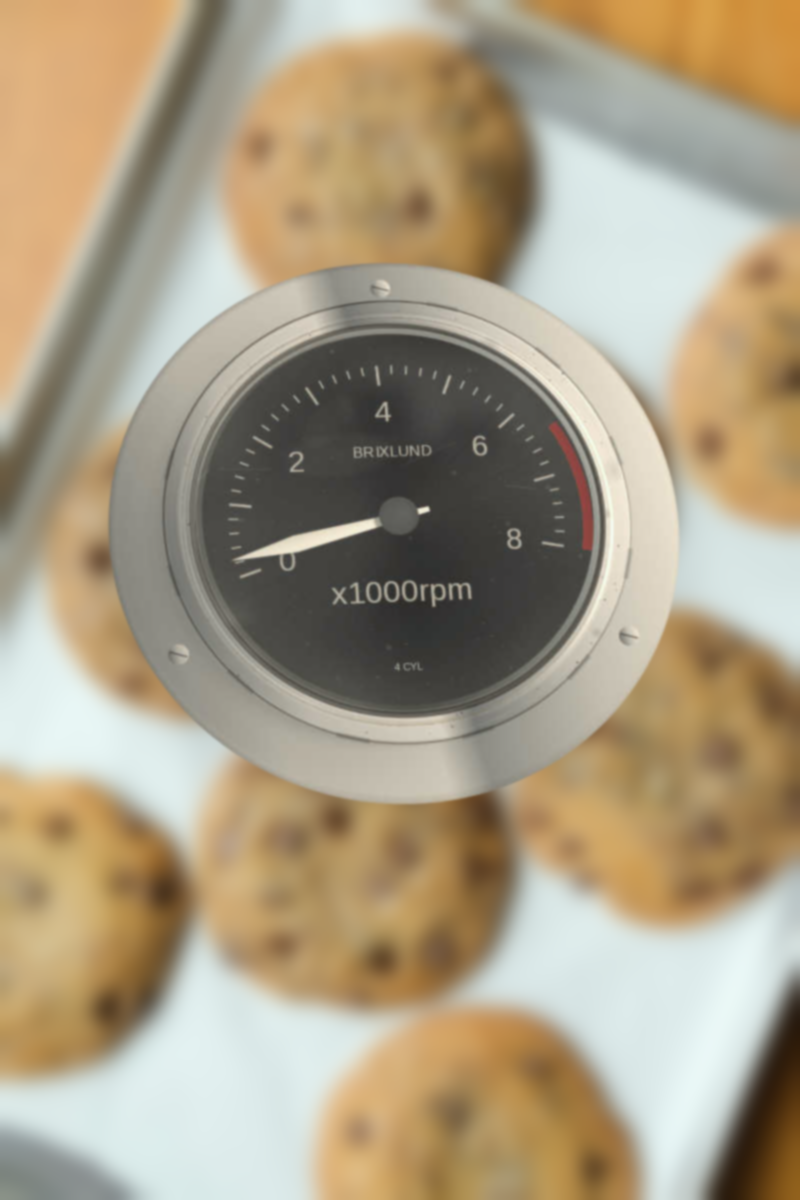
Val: 200 rpm
